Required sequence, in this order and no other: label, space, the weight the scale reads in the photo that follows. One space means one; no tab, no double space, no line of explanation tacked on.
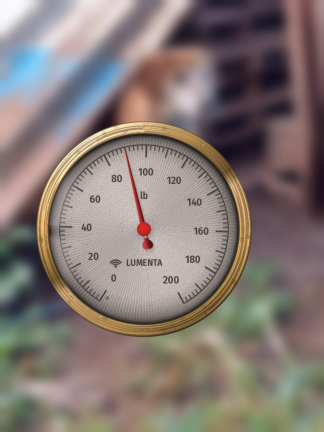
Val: 90 lb
